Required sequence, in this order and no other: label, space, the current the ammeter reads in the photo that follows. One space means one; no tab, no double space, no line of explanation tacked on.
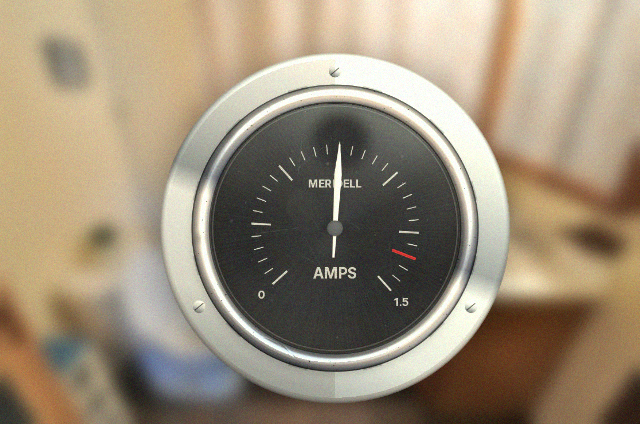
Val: 0.75 A
